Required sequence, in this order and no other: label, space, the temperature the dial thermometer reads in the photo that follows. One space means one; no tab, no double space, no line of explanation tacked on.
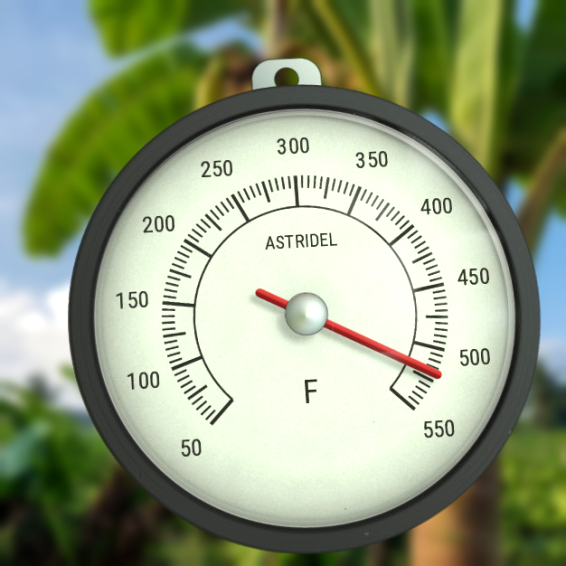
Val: 520 °F
